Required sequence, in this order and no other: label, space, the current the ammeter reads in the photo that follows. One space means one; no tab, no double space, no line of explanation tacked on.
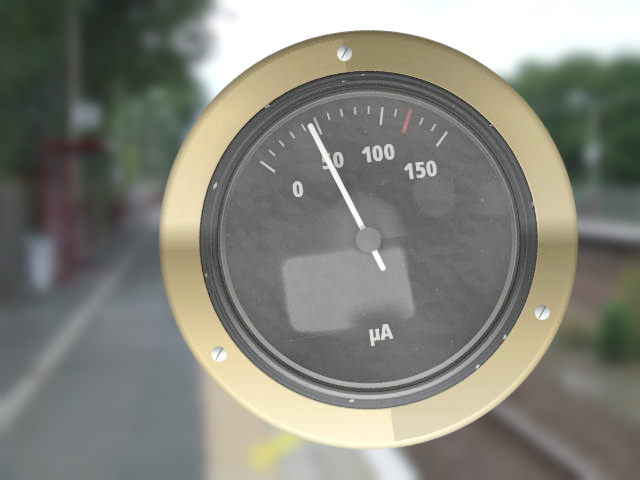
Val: 45 µA
